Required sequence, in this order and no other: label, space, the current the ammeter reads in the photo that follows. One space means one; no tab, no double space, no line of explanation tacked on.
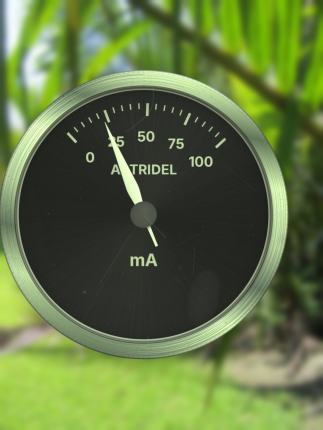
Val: 22.5 mA
